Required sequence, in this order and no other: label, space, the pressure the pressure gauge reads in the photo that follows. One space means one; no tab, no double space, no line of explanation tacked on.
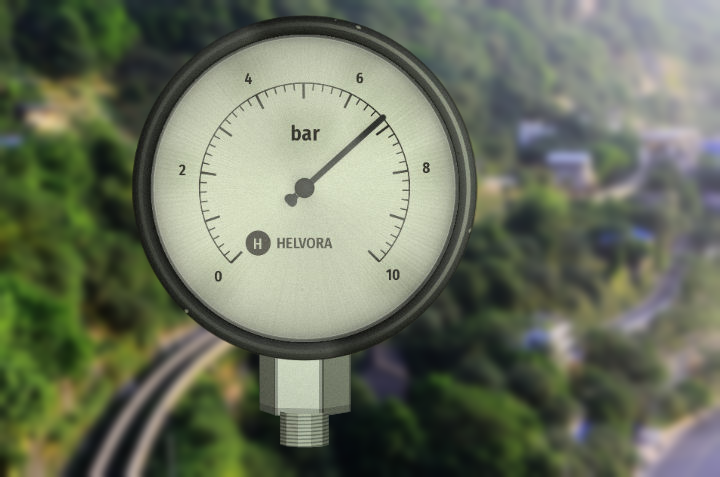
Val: 6.8 bar
